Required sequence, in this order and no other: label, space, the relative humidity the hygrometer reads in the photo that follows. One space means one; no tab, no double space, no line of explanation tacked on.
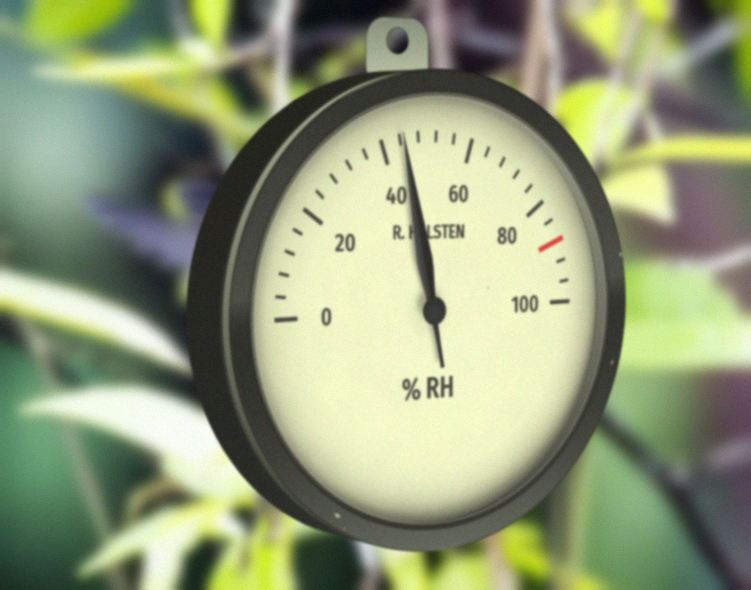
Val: 44 %
